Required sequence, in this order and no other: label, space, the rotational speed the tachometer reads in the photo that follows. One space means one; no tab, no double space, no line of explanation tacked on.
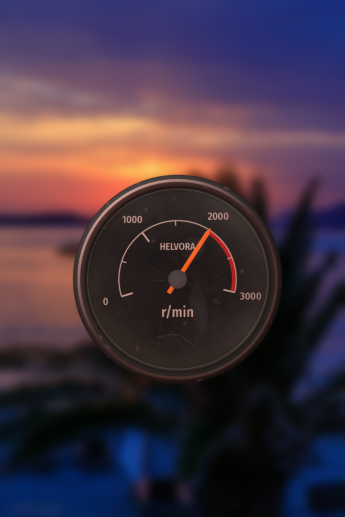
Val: 2000 rpm
